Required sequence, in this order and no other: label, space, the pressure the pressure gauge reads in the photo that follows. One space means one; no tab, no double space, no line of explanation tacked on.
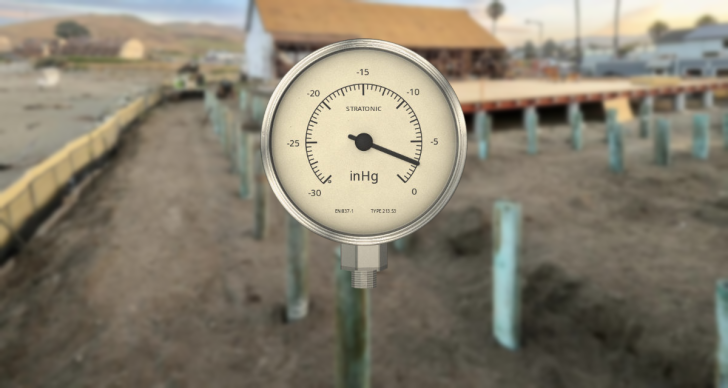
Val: -2.5 inHg
